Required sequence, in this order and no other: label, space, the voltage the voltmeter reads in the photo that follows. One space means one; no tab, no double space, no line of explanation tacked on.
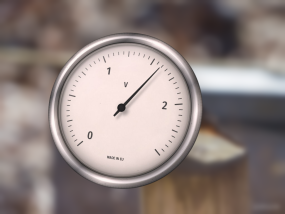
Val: 1.6 V
